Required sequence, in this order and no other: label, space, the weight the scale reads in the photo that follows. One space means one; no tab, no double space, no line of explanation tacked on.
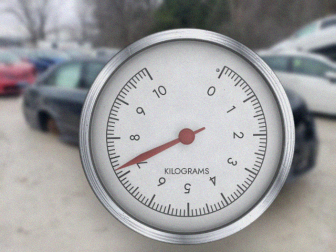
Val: 7.2 kg
